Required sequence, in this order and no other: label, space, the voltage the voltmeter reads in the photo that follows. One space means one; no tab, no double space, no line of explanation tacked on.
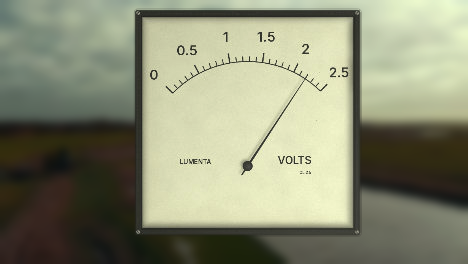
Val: 2.2 V
